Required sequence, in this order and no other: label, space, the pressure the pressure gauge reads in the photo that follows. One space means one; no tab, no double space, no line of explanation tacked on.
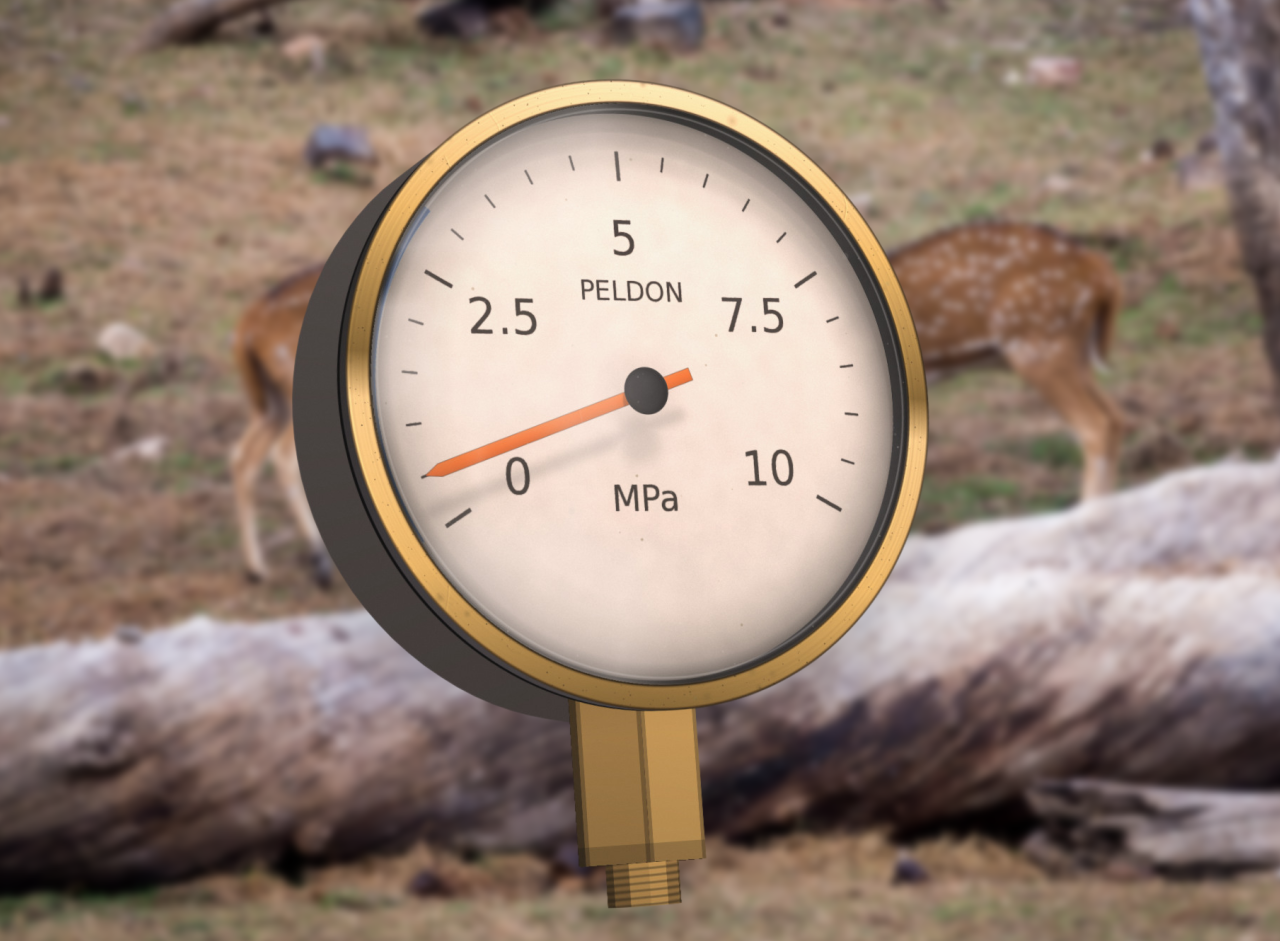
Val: 0.5 MPa
